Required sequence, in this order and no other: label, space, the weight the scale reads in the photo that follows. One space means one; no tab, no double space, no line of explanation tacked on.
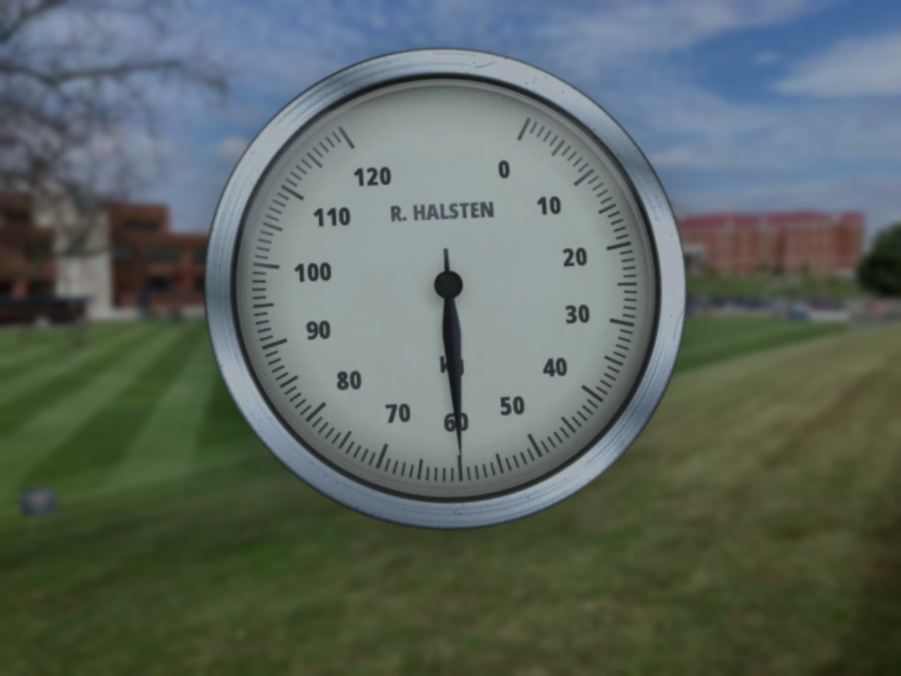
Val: 60 kg
